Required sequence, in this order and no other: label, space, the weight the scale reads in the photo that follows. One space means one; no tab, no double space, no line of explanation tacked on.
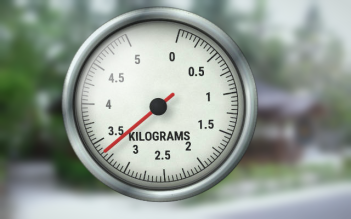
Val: 3.35 kg
